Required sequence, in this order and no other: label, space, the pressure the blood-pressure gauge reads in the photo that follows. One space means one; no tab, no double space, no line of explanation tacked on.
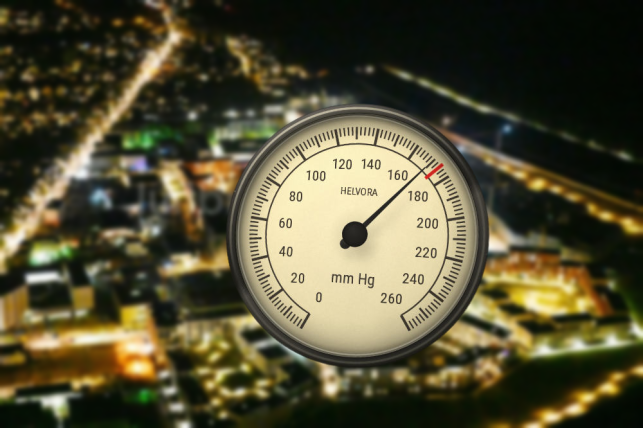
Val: 170 mmHg
